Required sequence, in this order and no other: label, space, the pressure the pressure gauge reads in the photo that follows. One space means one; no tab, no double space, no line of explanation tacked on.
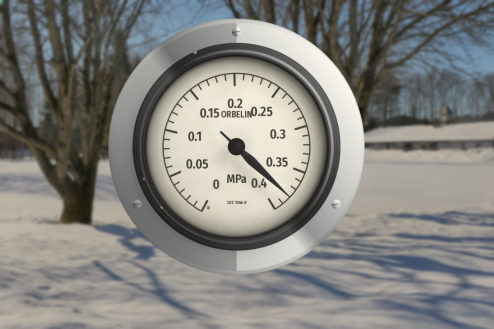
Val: 0.38 MPa
